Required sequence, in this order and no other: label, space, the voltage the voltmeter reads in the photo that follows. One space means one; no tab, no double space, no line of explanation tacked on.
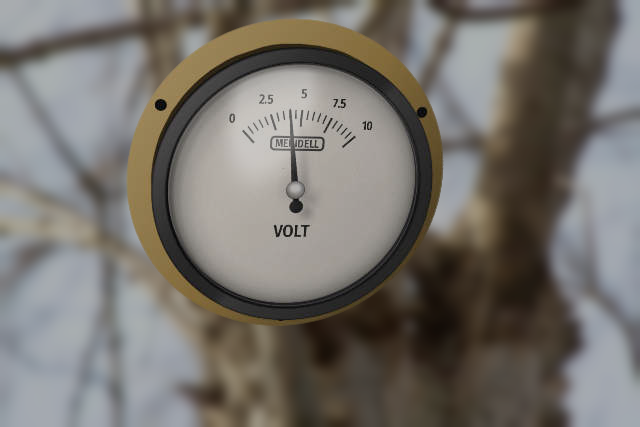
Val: 4 V
